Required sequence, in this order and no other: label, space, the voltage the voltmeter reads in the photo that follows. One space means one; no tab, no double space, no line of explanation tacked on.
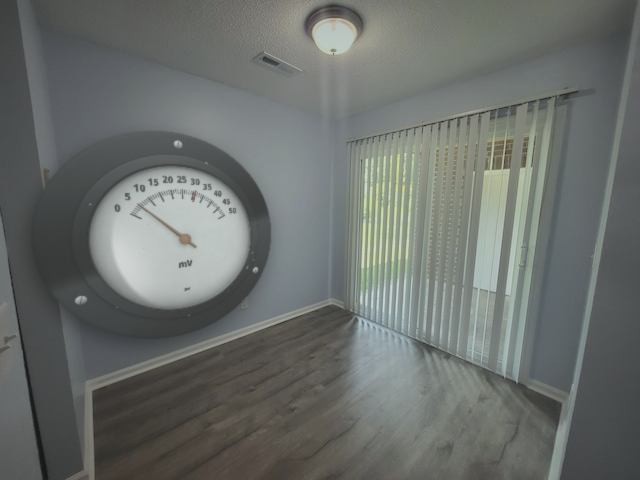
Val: 5 mV
